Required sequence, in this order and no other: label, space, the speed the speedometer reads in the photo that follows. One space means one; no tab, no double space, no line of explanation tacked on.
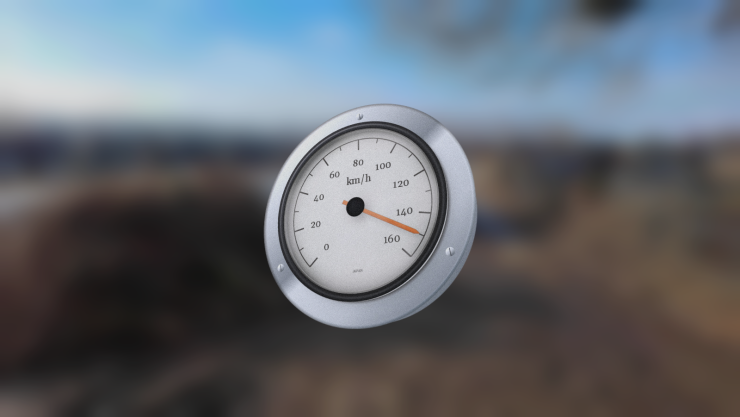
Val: 150 km/h
